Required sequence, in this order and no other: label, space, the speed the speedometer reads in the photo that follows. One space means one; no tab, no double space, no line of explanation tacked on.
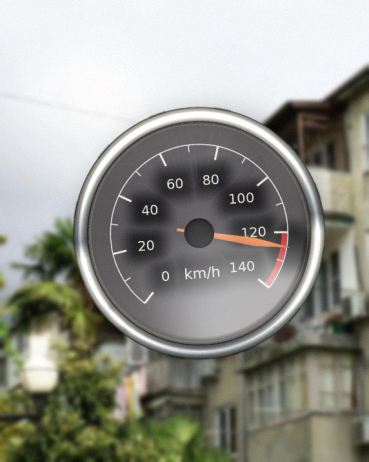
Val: 125 km/h
